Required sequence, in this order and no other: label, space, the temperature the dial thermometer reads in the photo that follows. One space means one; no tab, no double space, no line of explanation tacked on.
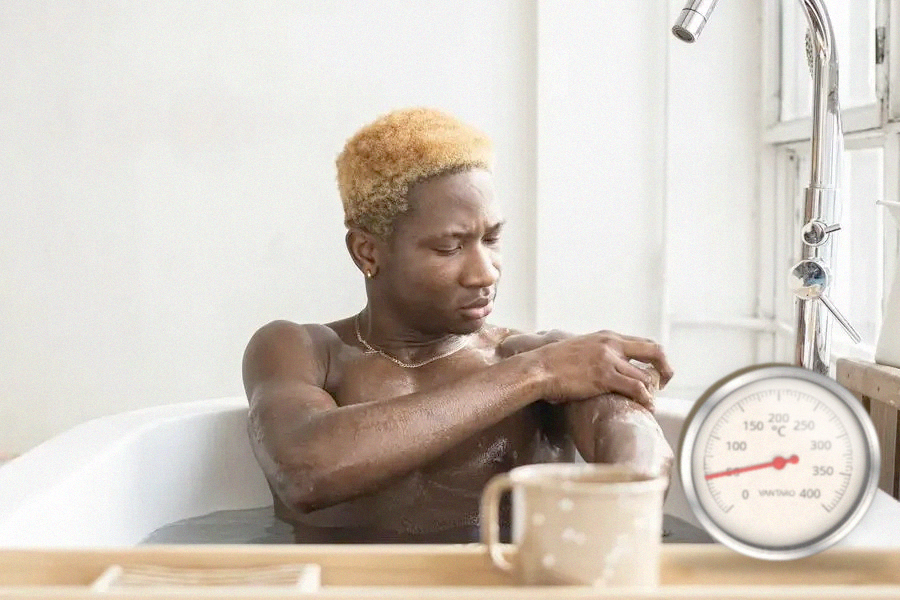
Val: 50 °C
